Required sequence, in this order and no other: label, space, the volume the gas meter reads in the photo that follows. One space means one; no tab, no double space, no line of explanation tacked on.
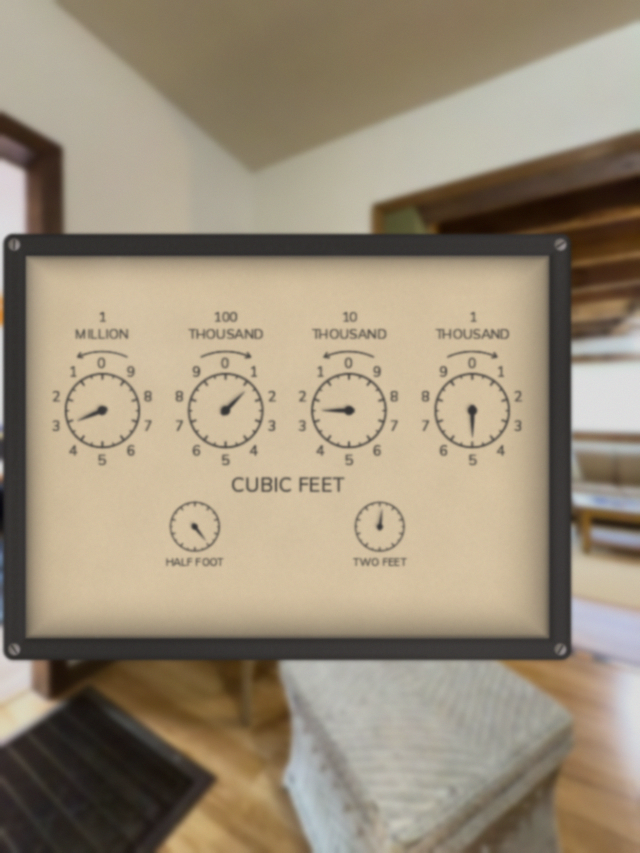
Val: 312500 ft³
